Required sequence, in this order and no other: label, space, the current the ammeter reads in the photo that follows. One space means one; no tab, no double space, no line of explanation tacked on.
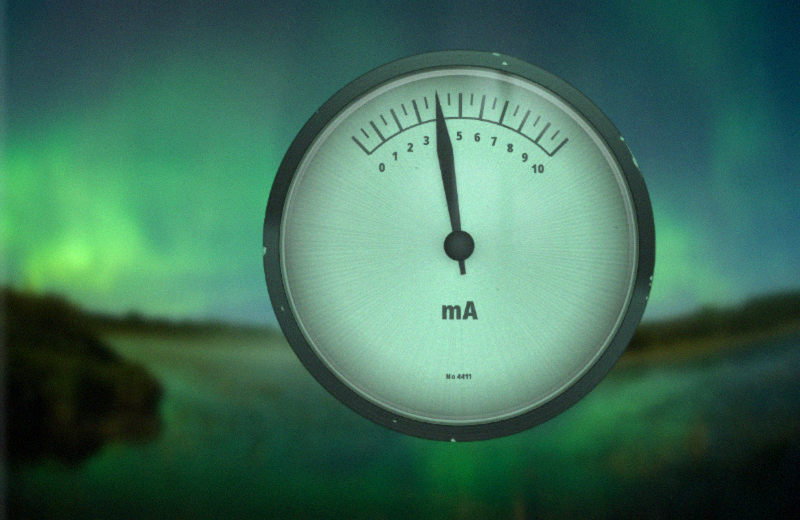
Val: 4 mA
